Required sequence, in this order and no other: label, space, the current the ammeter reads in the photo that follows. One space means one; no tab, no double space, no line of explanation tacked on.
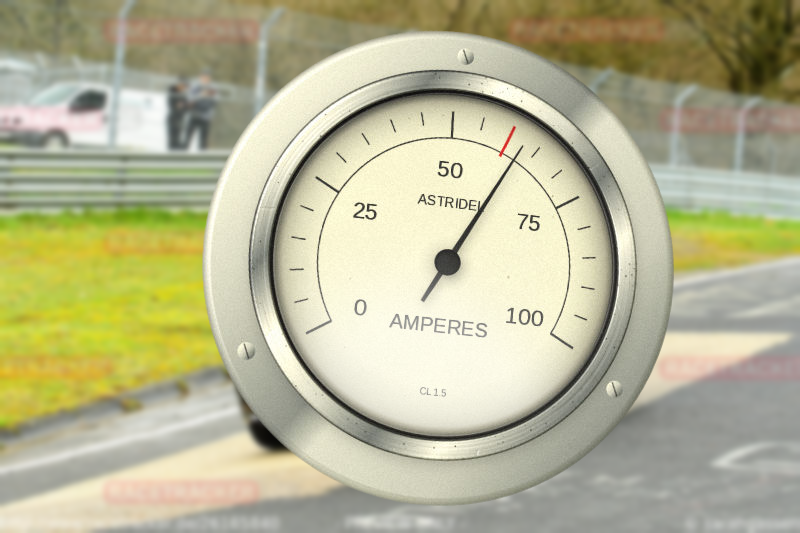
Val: 62.5 A
